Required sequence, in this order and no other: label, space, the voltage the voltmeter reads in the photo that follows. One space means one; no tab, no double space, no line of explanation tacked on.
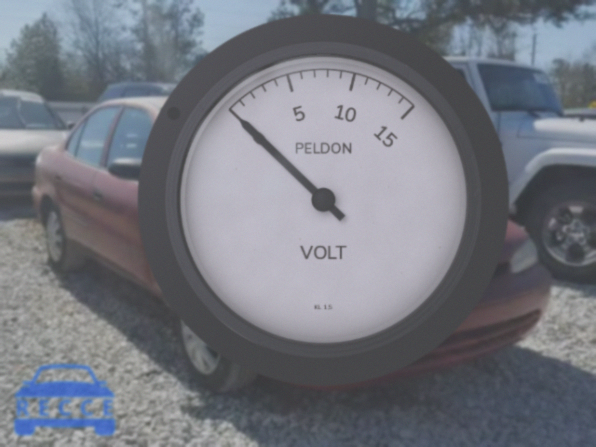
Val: 0 V
